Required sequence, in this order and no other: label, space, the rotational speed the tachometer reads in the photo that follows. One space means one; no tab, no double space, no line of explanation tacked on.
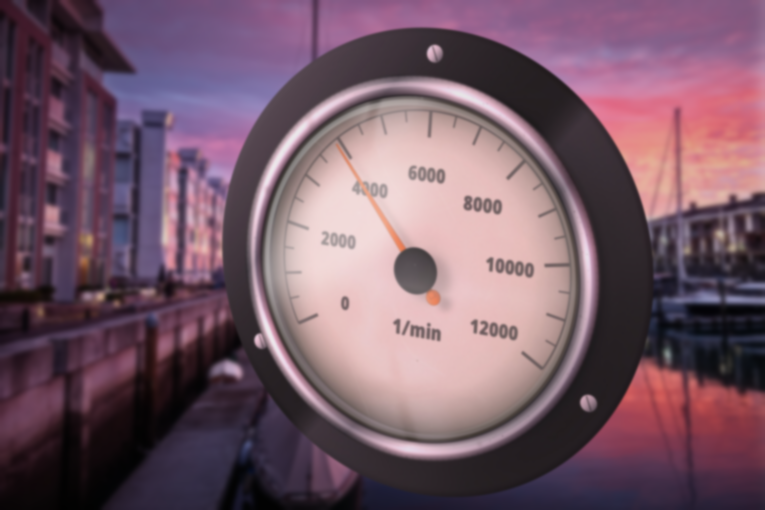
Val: 4000 rpm
